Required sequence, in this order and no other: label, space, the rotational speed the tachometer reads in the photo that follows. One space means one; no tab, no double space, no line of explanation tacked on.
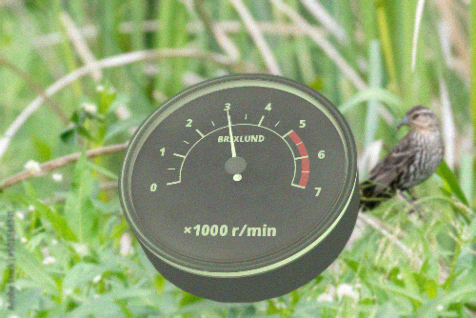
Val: 3000 rpm
